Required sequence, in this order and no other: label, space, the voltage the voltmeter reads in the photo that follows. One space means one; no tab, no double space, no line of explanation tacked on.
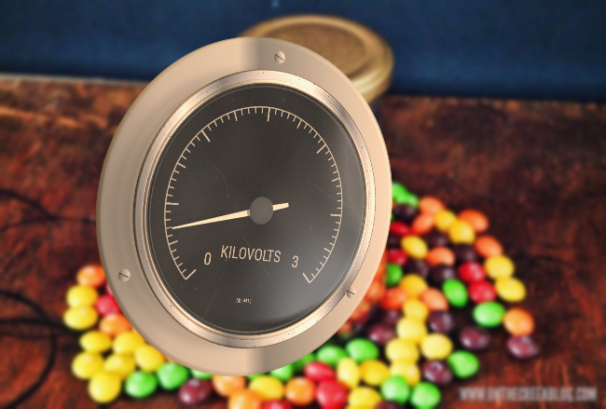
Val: 0.35 kV
